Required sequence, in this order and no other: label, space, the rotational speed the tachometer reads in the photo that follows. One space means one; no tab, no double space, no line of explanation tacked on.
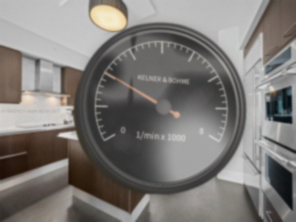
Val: 2000 rpm
